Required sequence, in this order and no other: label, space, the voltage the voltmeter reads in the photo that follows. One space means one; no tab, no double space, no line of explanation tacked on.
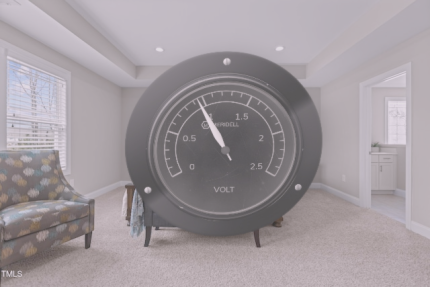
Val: 0.95 V
